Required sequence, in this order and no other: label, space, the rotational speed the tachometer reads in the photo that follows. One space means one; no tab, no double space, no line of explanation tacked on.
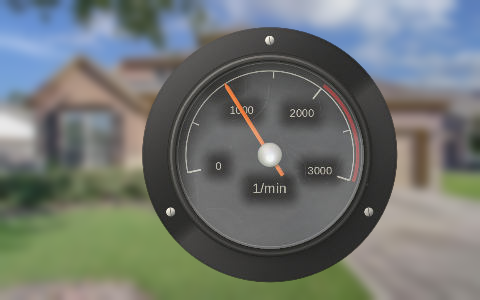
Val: 1000 rpm
